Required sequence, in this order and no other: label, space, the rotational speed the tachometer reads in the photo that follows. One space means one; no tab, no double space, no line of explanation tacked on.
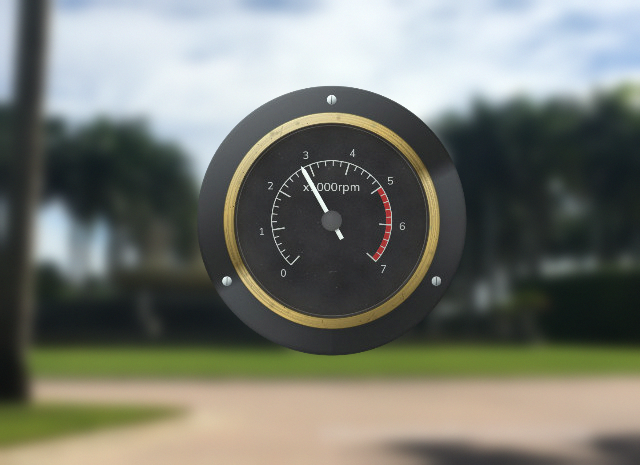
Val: 2800 rpm
